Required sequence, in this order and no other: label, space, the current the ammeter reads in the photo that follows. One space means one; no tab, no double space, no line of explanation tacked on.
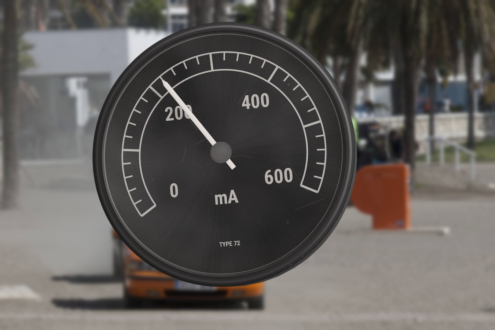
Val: 220 mA
